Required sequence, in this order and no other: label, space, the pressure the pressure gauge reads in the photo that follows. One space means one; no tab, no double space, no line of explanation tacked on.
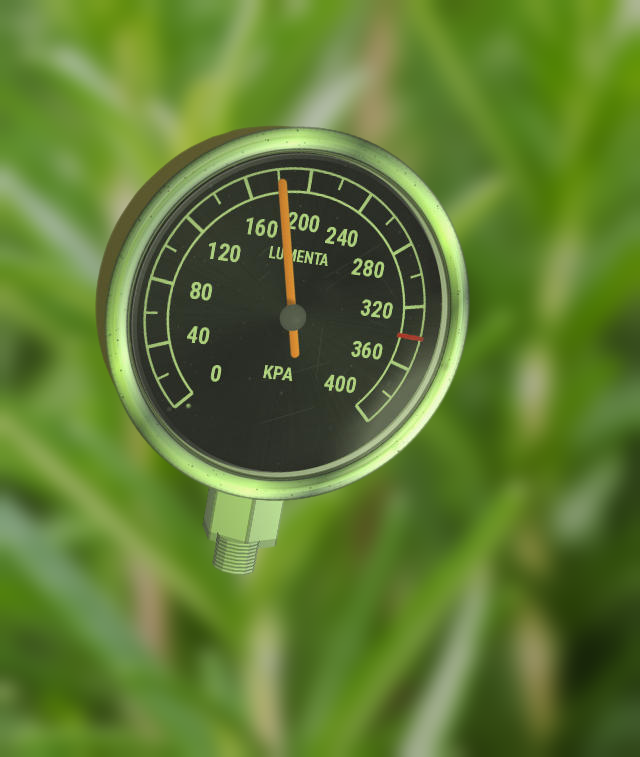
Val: 180 kPa
